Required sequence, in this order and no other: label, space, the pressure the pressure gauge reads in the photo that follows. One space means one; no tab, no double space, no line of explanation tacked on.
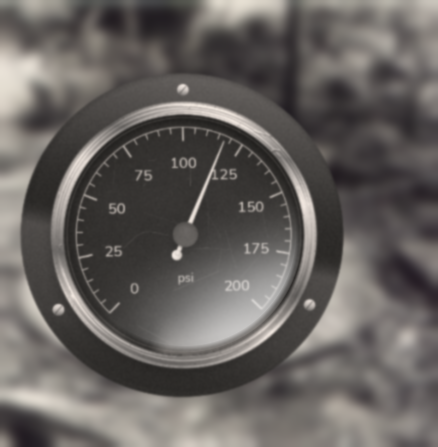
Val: 117.5 psi
